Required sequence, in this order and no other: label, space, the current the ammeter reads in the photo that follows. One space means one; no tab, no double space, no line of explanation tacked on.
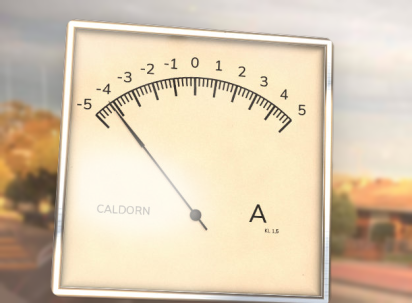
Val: -4.2 A
